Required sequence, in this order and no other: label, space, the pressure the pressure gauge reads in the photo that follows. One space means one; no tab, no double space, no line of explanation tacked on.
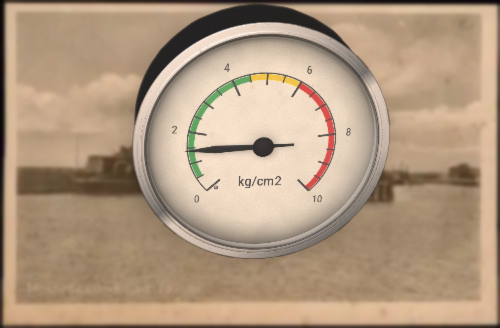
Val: 1.5 kg/cm²
